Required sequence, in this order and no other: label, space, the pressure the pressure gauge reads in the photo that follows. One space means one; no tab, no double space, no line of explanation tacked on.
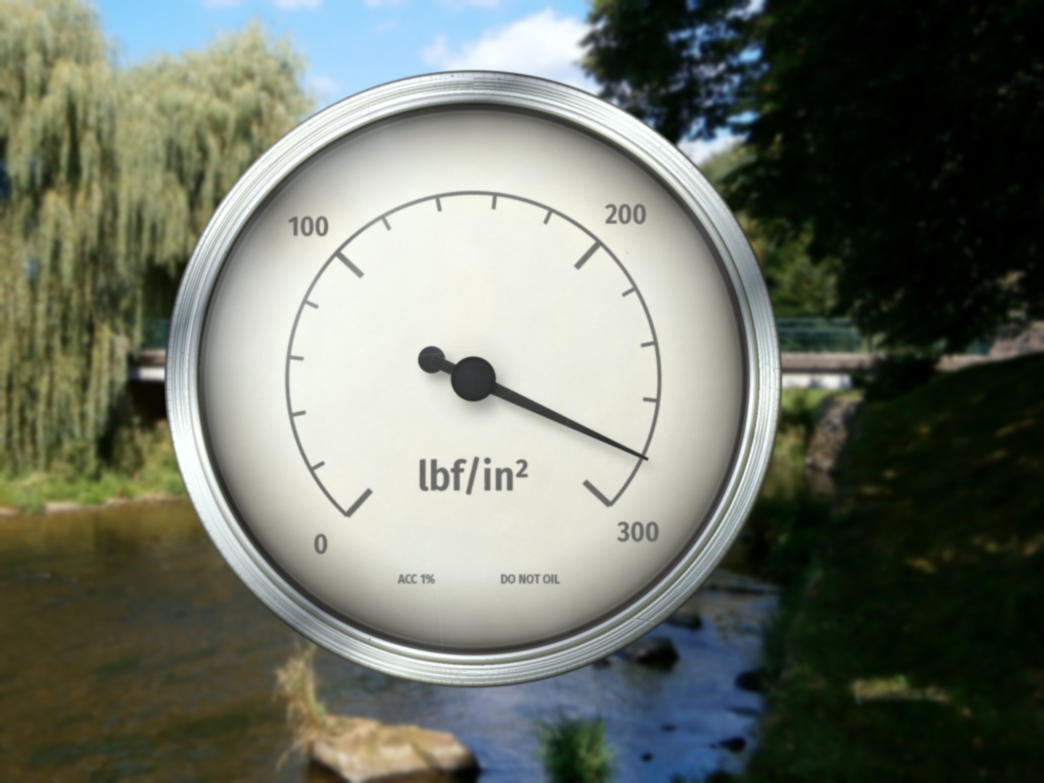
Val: 280 psi
